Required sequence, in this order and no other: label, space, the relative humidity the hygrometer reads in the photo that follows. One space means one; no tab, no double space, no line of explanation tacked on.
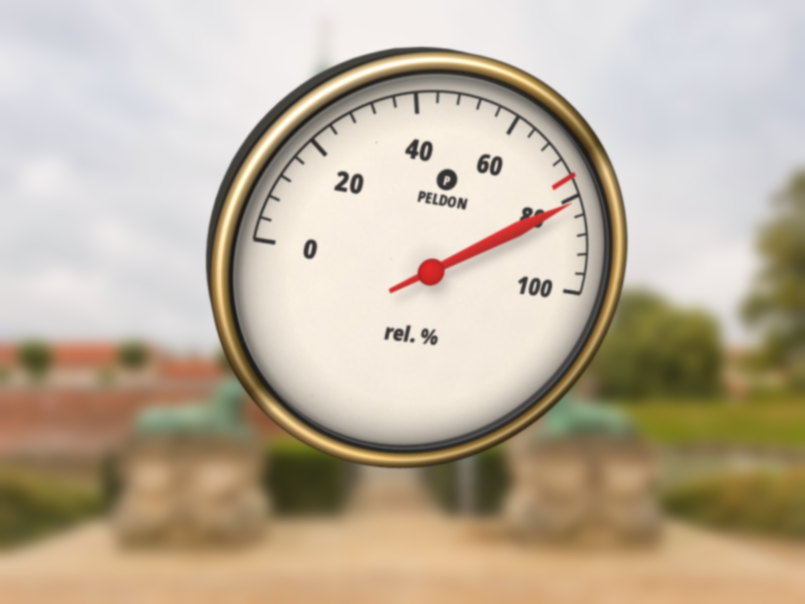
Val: 80 %
